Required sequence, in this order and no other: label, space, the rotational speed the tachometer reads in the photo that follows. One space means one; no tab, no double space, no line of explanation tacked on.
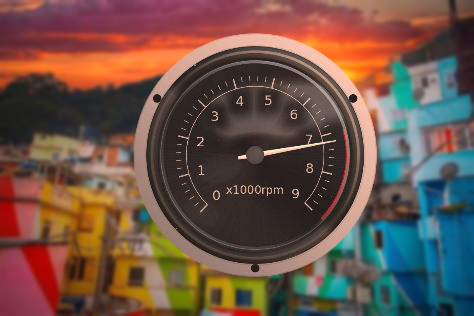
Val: 7200 rpm
